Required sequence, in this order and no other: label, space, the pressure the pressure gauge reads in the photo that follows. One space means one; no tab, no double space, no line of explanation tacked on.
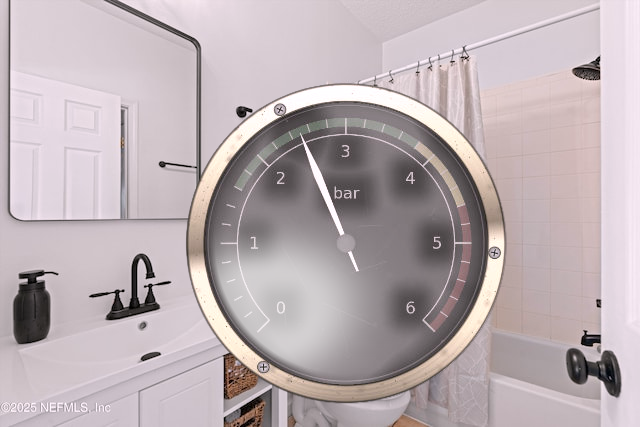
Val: 2.5 bar
